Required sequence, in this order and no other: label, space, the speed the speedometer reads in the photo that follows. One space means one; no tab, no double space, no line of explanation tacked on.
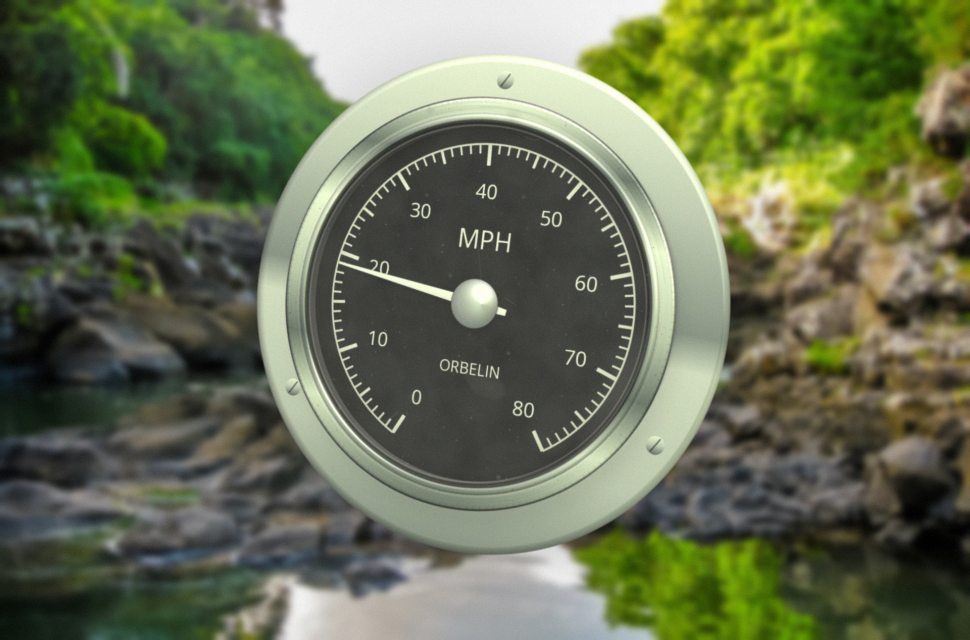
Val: 19 mph
